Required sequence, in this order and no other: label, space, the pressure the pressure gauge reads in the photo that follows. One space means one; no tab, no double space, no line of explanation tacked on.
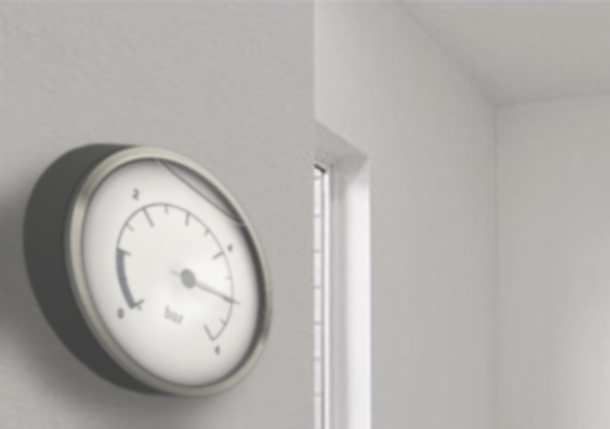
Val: 5 bar
